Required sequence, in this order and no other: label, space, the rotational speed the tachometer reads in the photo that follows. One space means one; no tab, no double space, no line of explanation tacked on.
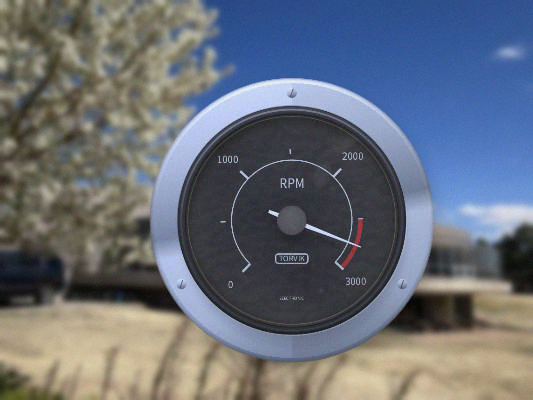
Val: 2750 rpm
